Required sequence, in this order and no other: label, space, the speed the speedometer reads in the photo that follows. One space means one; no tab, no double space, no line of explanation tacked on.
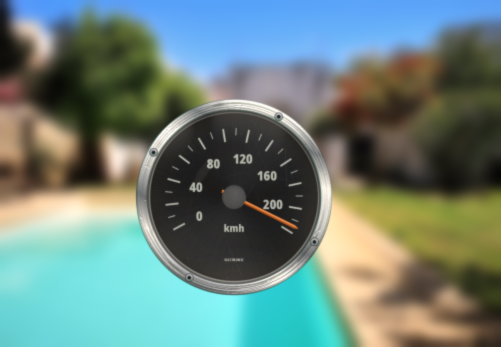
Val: 215 km/h
